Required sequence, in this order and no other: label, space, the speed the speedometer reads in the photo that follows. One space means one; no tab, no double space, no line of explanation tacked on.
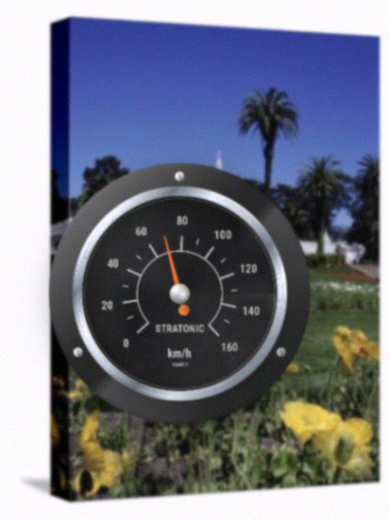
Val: 70 km/h
